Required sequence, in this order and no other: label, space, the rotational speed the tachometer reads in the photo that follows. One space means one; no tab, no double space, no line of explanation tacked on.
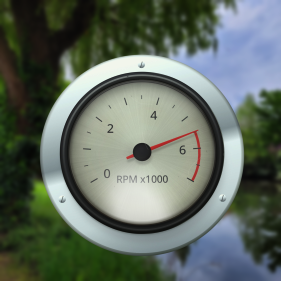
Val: 5500 rpm
